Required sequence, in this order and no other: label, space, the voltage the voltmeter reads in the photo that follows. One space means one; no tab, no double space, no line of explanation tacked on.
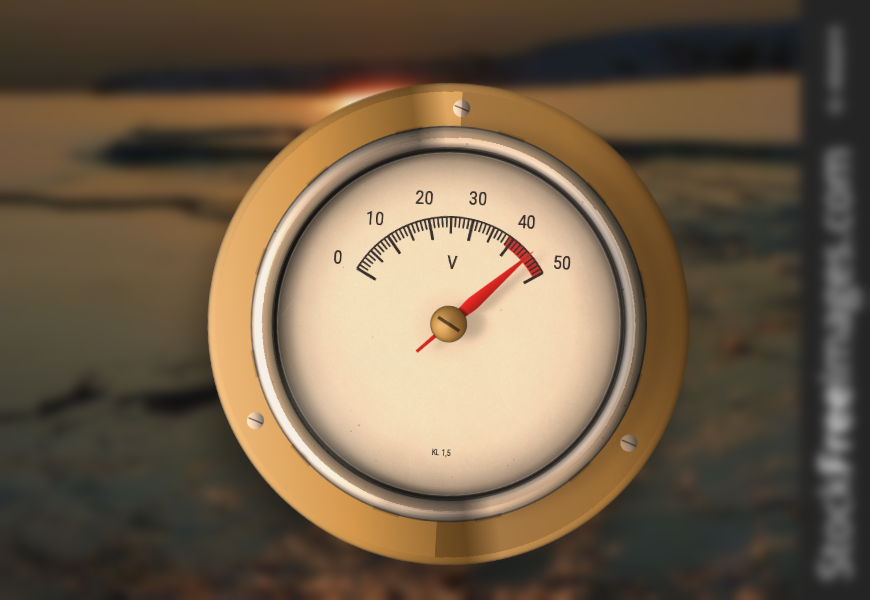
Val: 45 V
